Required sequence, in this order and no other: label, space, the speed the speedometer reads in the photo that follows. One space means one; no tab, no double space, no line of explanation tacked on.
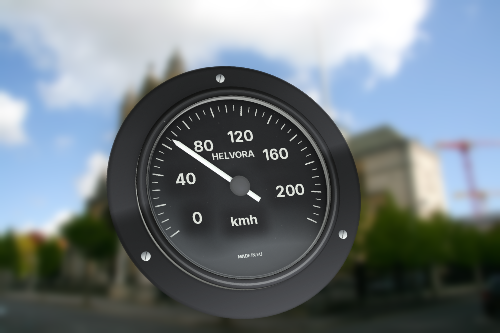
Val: 65 km/h
